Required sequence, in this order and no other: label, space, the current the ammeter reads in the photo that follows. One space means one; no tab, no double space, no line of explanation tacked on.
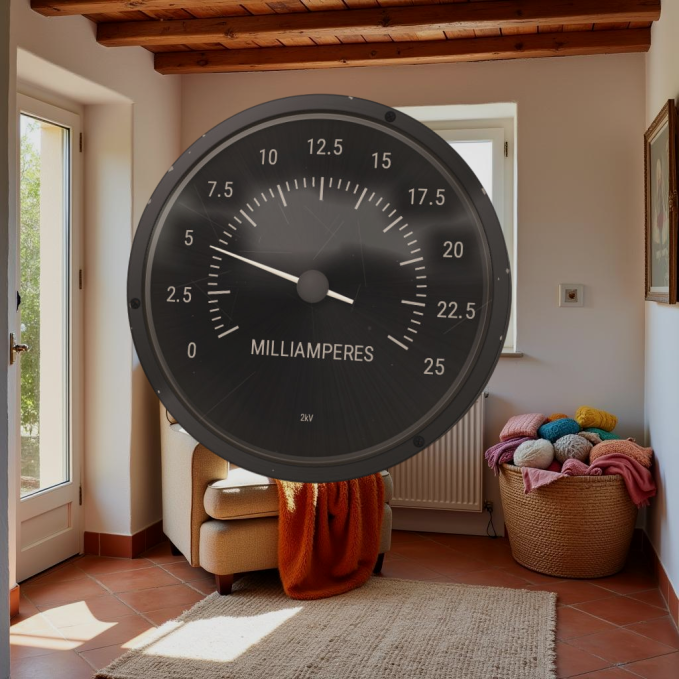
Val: 5 mA
